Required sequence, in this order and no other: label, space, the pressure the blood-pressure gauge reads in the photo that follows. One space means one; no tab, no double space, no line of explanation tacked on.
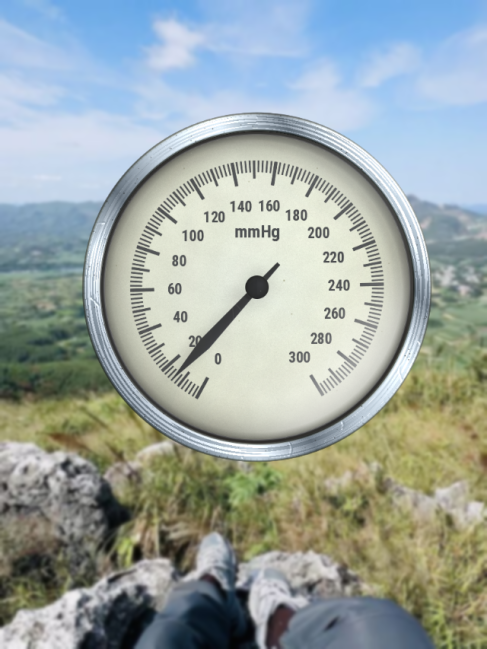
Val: 14 mmHg
